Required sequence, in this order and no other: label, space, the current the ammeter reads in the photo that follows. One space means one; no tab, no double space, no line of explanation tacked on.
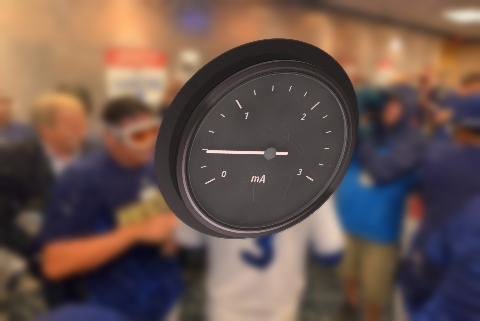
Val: 0.4 mA
